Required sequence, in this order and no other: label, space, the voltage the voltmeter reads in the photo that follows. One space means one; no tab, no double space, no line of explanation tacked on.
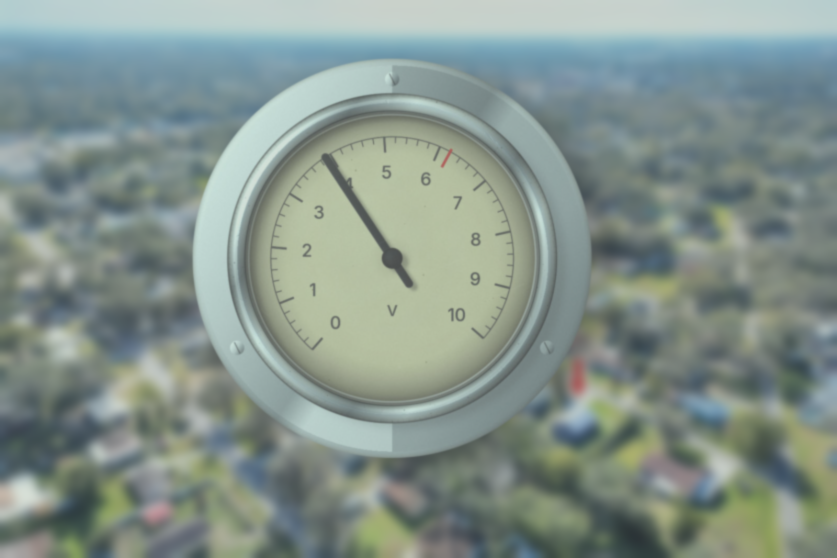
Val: 3.9 V
